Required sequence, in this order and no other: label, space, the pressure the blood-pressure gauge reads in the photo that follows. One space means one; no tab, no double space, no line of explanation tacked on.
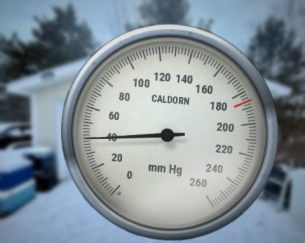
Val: 40 mmHg
